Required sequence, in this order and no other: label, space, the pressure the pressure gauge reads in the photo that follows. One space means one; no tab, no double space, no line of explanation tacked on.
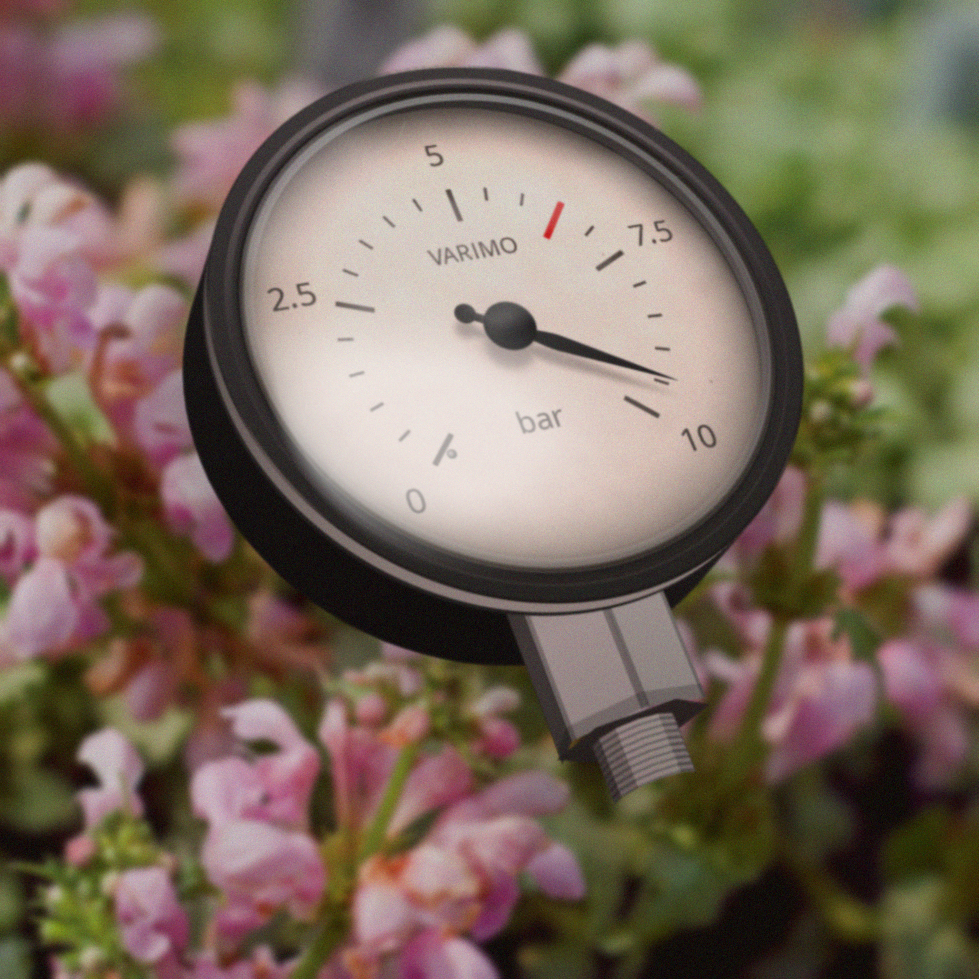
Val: 9.5 bar
